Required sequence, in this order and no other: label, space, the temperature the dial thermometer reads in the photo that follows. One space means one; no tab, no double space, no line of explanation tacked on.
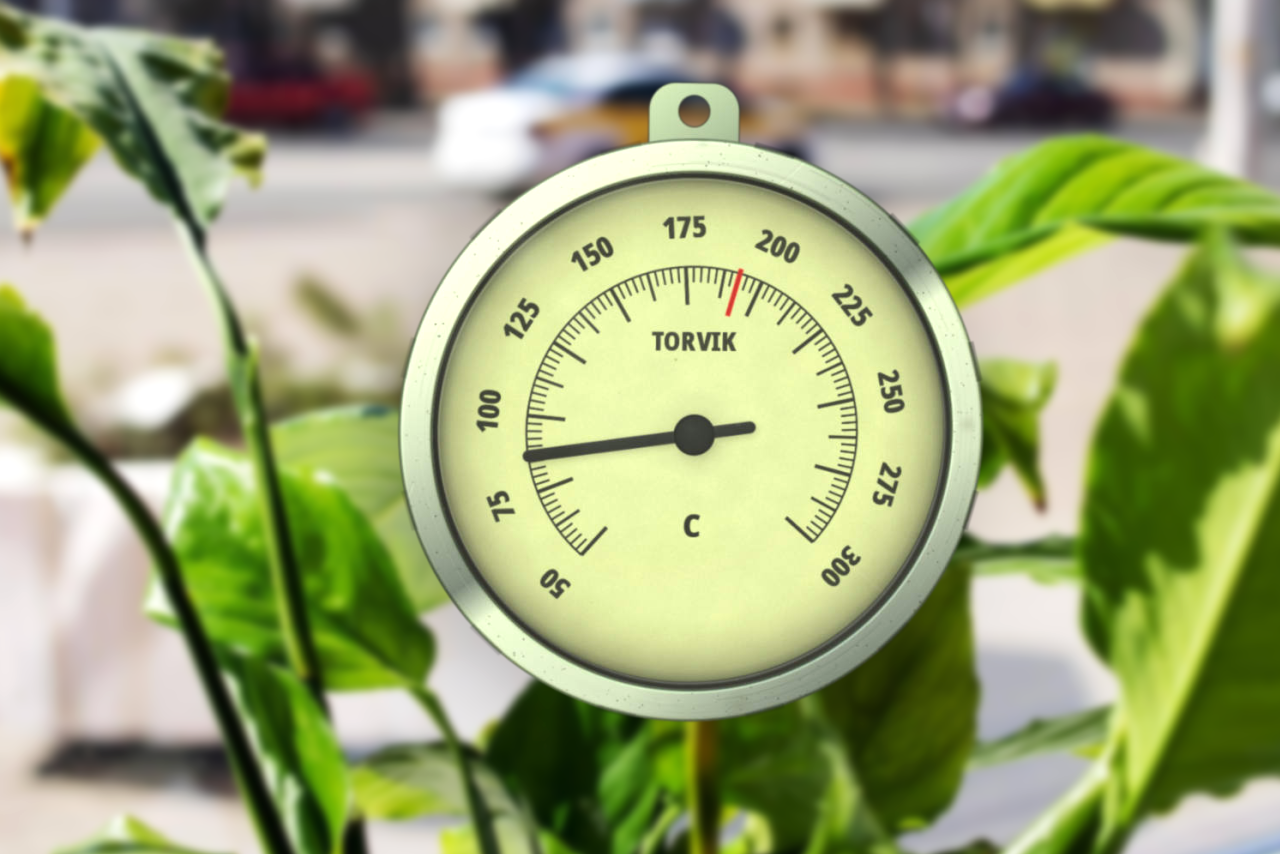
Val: 87.5 °C
